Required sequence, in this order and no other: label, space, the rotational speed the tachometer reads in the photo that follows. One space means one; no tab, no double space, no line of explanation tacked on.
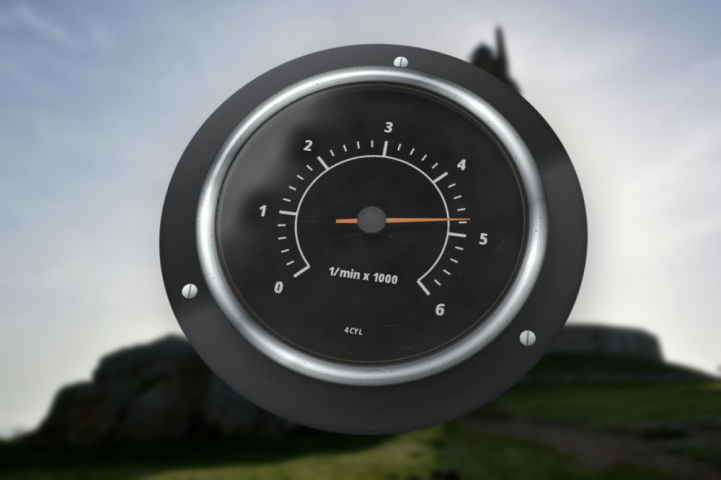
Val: 4800 rpm
